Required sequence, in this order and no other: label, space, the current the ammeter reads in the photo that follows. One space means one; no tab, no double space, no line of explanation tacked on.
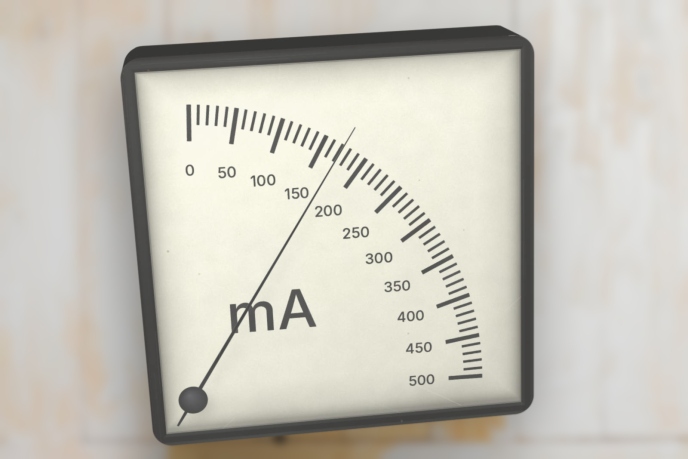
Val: 170 mA
